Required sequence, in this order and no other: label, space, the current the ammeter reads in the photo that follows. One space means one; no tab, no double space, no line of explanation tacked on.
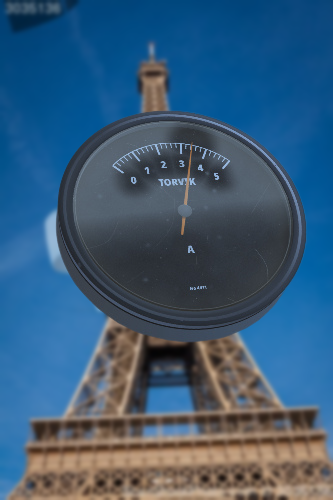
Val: 3.4 A
